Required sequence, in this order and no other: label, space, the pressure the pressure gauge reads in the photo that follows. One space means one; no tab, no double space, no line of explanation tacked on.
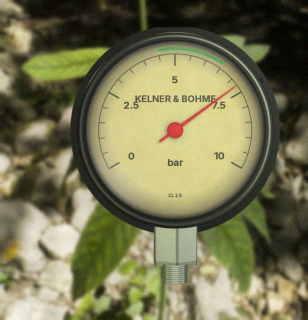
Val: 7.25 bar
